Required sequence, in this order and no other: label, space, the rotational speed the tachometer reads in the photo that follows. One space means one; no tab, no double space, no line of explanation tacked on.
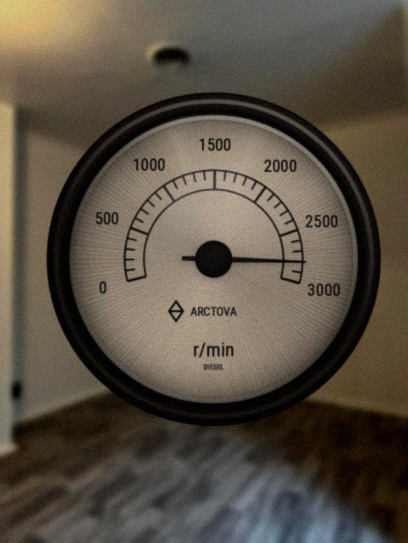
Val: 2800 rpm
